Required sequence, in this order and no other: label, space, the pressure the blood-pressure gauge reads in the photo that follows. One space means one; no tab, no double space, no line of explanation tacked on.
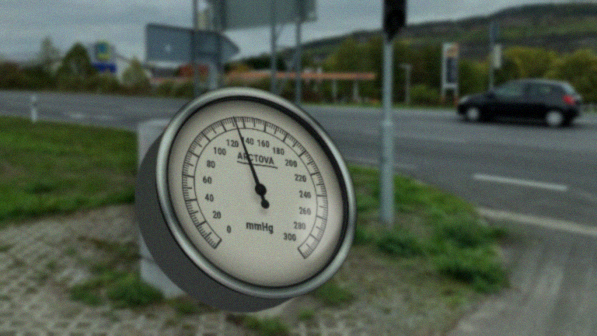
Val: 130 mmHg
